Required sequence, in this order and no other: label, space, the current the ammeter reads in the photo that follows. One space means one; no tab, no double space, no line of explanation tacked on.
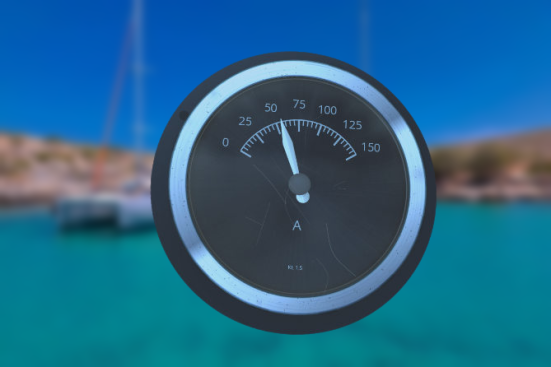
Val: 55 A
